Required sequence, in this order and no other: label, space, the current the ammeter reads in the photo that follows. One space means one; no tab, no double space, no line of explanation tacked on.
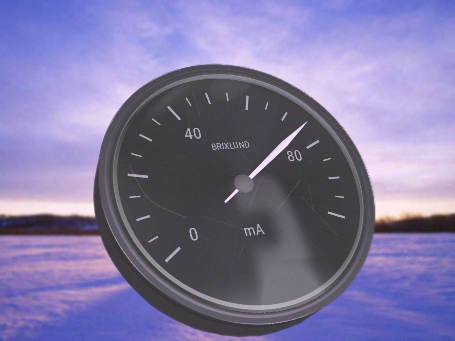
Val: 75 mA
